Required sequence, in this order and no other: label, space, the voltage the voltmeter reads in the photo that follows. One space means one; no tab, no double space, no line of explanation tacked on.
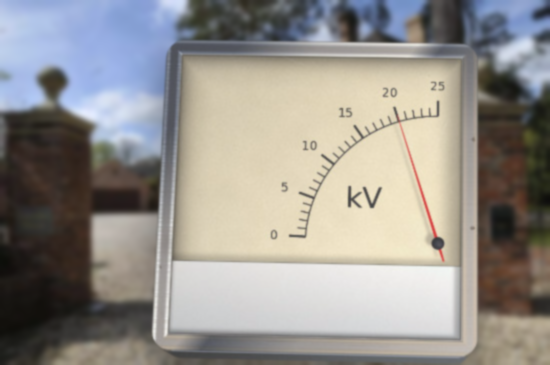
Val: 20 kV
